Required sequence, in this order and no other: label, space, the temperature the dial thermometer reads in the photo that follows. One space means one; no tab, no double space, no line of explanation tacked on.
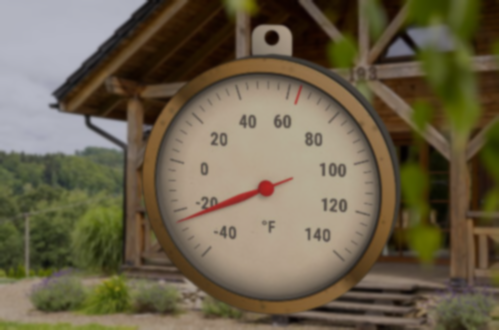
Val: -24 °F
